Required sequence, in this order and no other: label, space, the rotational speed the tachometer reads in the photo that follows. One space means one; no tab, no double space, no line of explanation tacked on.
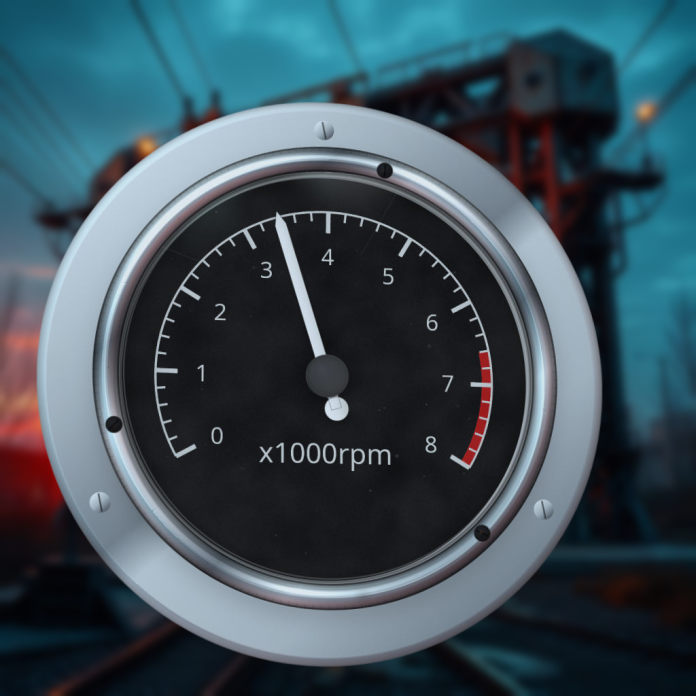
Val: 3400 rpm
